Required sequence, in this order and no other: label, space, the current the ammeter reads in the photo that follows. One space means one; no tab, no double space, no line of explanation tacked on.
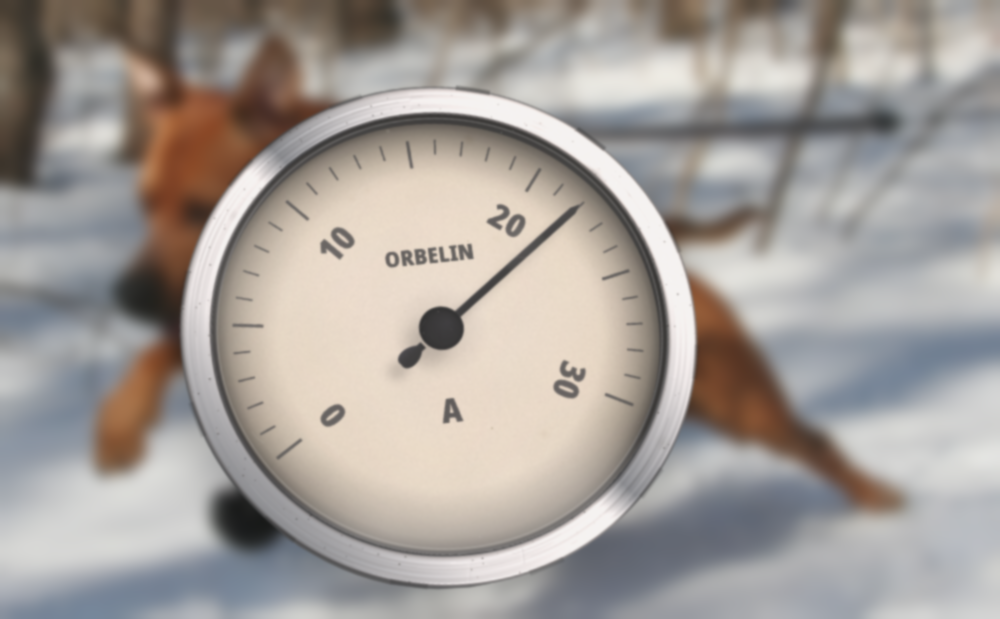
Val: 22 A
